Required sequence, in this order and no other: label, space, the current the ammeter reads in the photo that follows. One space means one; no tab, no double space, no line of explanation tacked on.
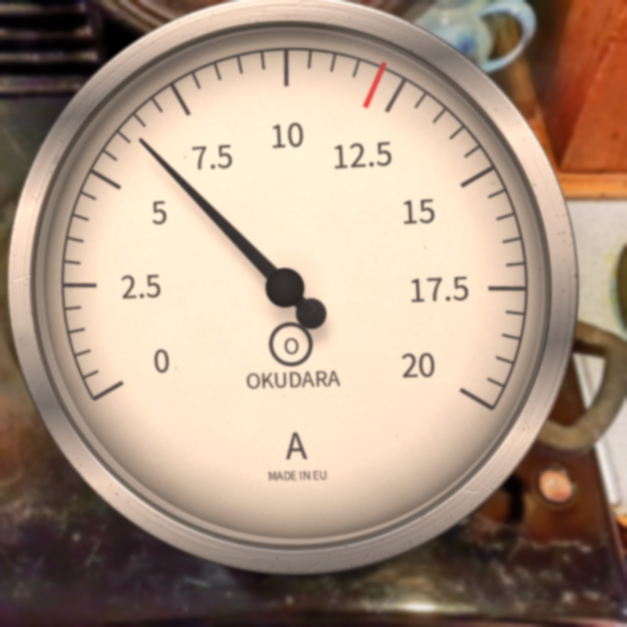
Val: 6.25 A
